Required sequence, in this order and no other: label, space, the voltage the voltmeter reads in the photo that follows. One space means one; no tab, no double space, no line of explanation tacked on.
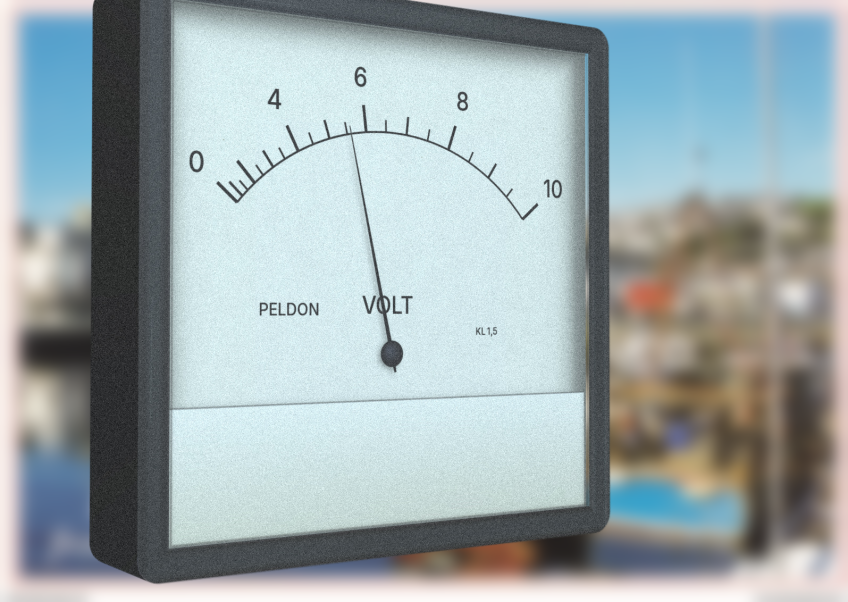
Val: 5.5 V
